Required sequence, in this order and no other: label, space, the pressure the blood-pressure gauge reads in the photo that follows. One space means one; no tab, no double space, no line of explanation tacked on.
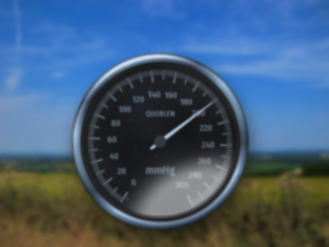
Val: 200 mmHg
